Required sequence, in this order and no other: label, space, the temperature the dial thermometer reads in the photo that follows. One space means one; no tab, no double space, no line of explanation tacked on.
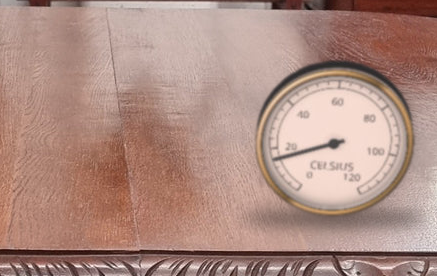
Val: 16 °C
